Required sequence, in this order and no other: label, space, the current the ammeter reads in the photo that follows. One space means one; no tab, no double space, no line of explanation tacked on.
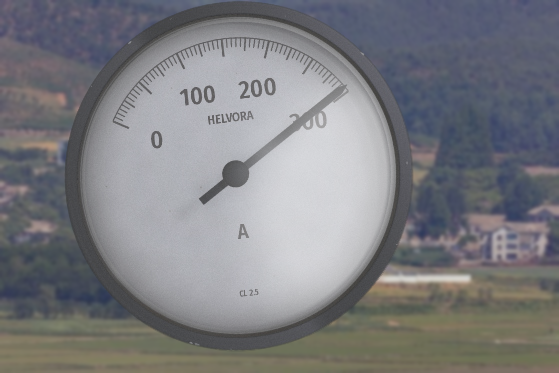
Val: 295 A
